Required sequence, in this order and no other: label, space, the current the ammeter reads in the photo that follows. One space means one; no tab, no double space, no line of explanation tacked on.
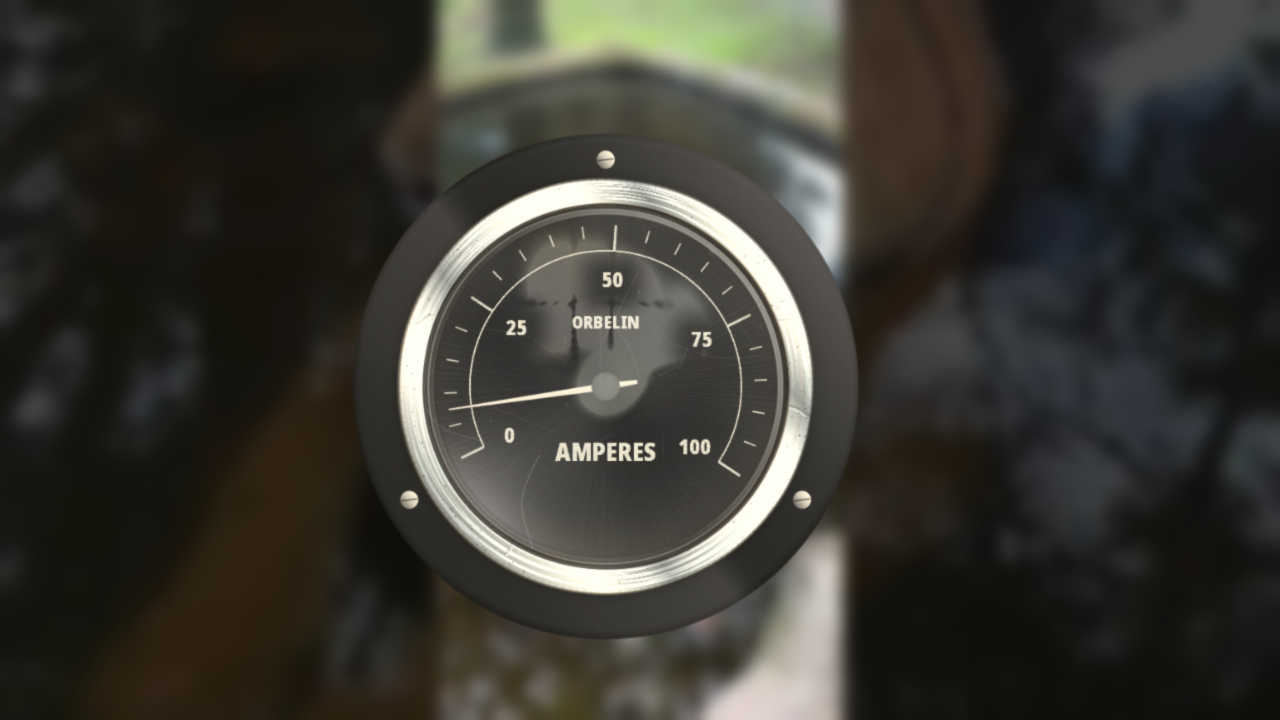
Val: 7.5 A
